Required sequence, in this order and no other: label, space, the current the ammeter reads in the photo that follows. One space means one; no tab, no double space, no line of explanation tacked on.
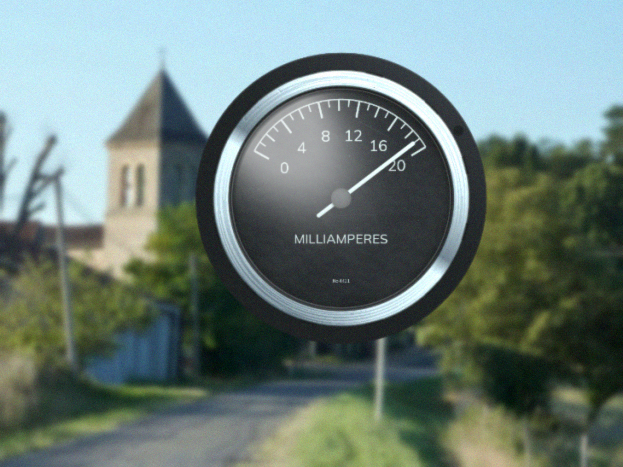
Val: 19 mA
